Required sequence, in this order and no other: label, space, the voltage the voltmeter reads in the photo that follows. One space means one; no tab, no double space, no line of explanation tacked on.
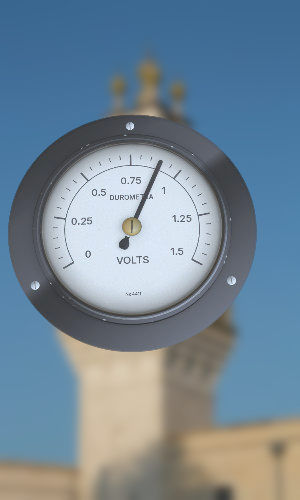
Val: 0.9 V
